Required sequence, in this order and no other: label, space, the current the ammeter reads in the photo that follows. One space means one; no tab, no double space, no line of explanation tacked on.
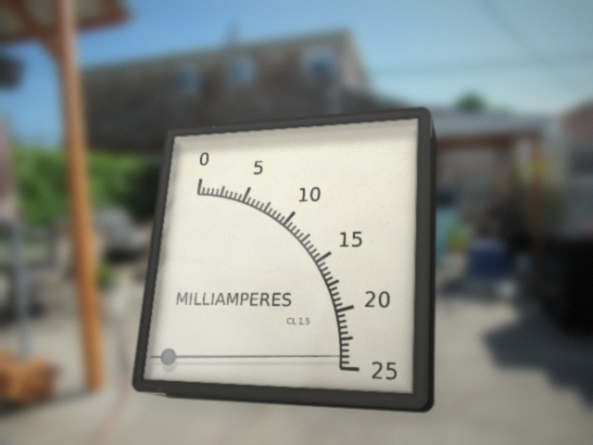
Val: 24 mA
